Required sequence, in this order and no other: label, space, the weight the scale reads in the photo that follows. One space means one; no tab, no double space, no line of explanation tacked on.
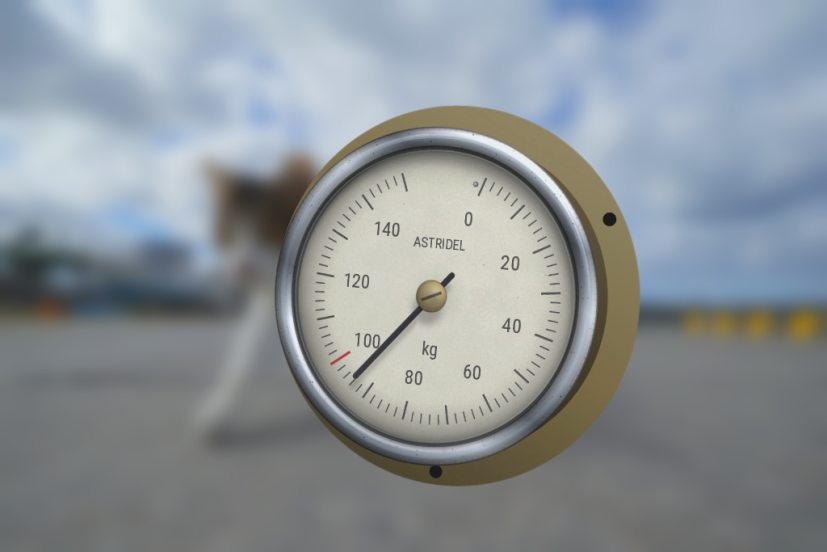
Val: 94 kg
